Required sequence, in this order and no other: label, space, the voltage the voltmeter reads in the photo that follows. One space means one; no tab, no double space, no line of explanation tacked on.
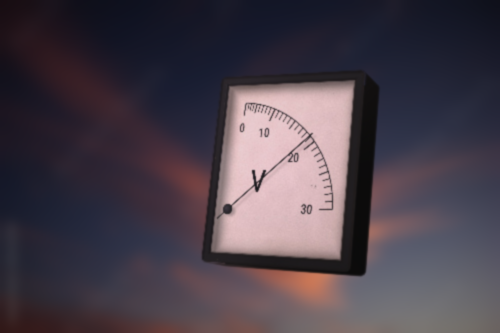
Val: 19 V
